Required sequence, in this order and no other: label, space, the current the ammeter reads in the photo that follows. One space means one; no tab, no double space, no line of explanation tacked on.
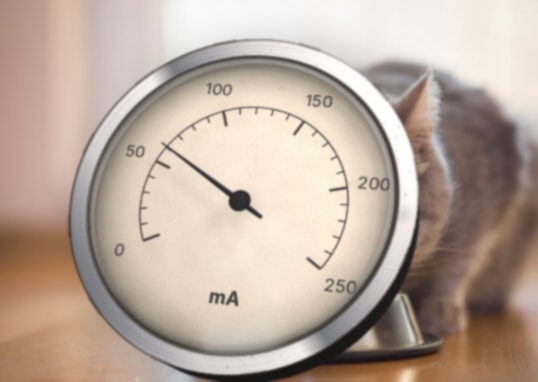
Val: 60 mA
